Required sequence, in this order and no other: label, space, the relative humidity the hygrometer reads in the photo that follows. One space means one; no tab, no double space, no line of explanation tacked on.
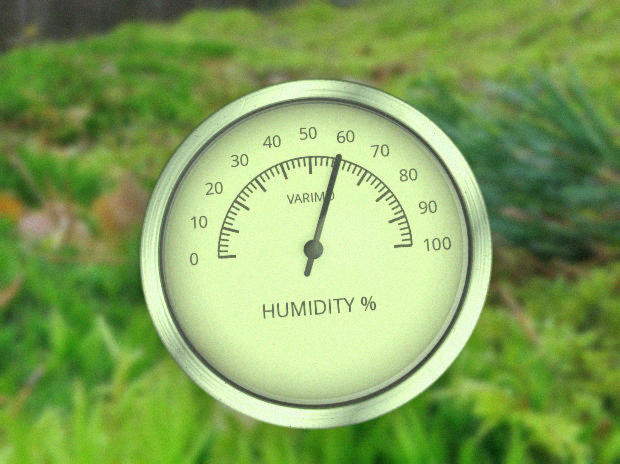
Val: 60 %
